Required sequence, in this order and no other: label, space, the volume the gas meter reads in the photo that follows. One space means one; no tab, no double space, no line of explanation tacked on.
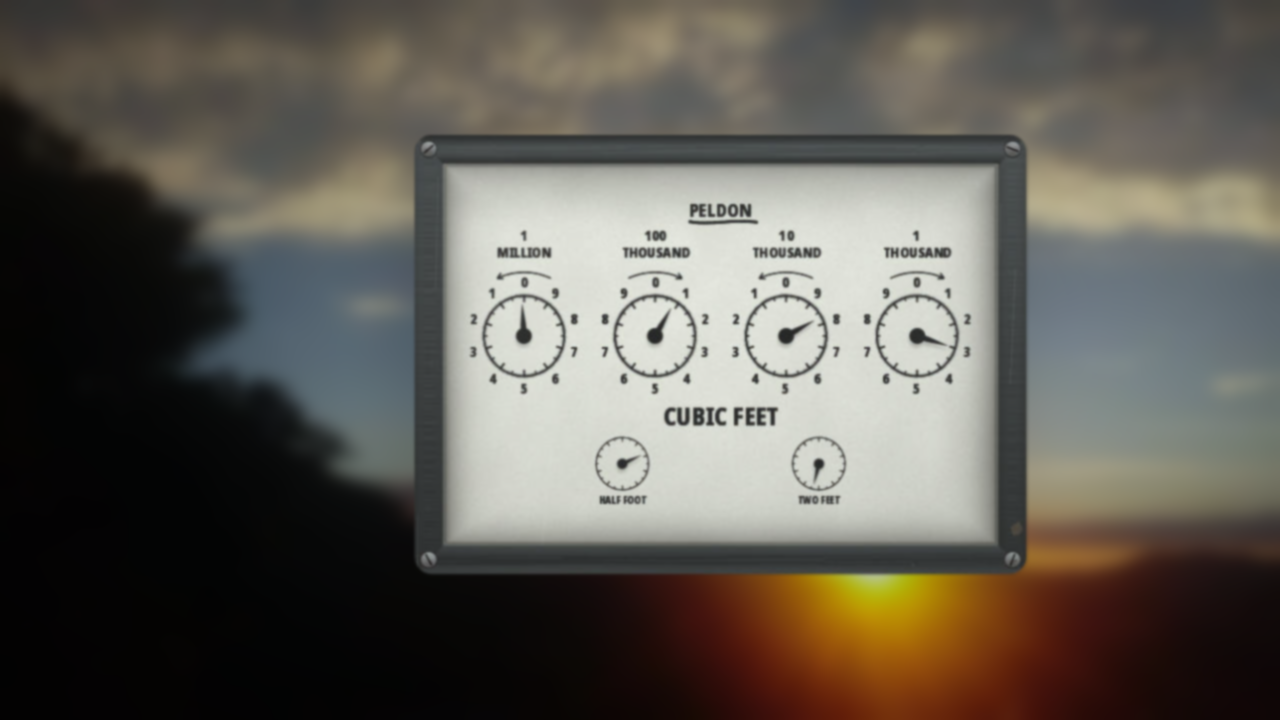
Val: 8300 ft³
